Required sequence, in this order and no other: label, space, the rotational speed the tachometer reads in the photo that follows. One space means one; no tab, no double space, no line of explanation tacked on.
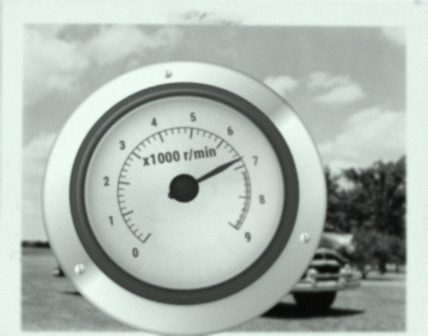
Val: 6800 rpm
